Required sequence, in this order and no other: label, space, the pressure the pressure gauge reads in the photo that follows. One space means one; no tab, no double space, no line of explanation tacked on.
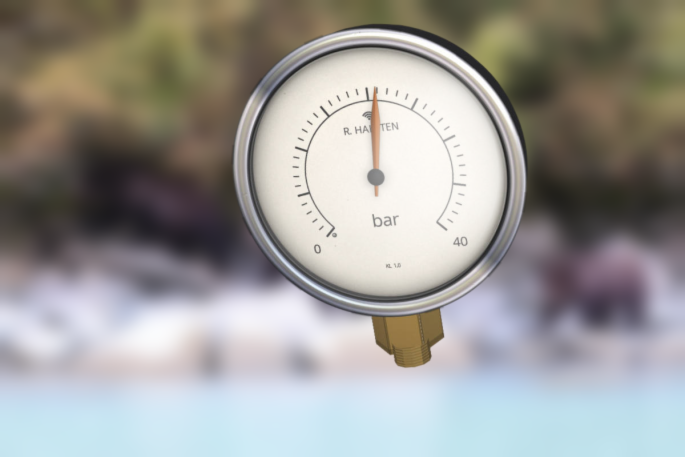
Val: 21 bar
